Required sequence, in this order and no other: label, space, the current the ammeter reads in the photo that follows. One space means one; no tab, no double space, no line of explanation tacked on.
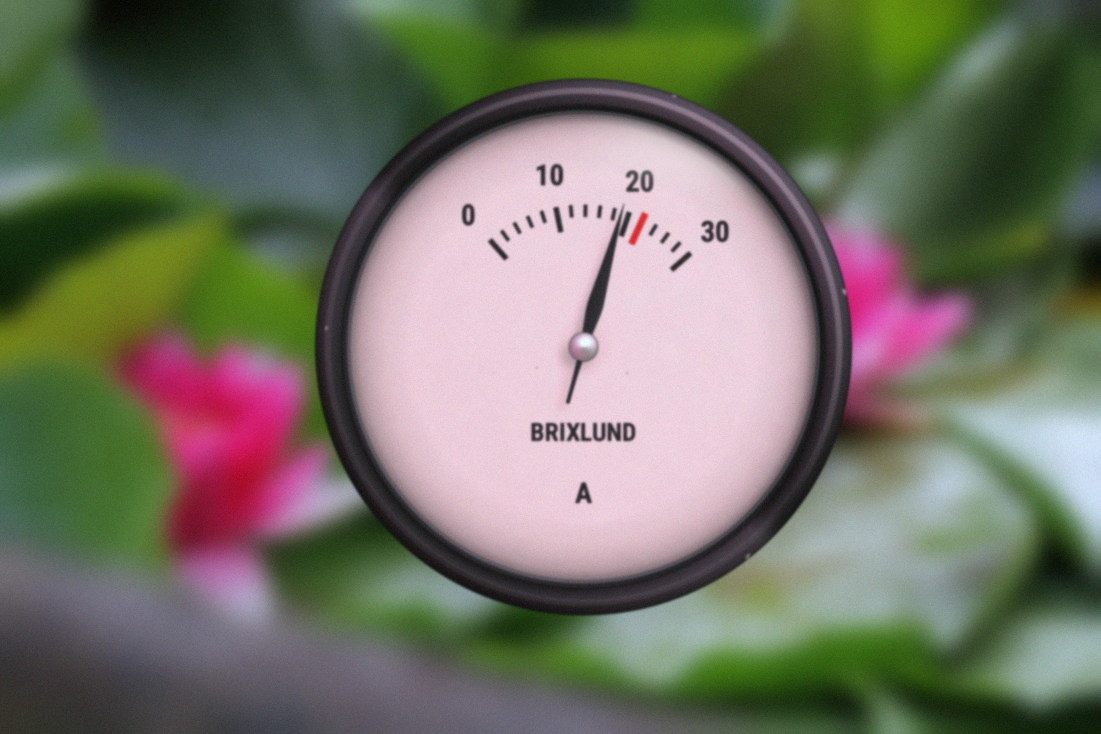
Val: 19 A
